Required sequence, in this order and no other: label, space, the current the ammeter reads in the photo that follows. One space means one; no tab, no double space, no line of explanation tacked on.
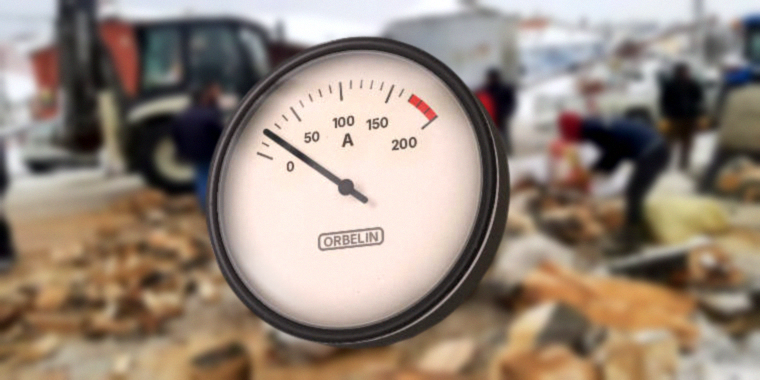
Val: 20 A
